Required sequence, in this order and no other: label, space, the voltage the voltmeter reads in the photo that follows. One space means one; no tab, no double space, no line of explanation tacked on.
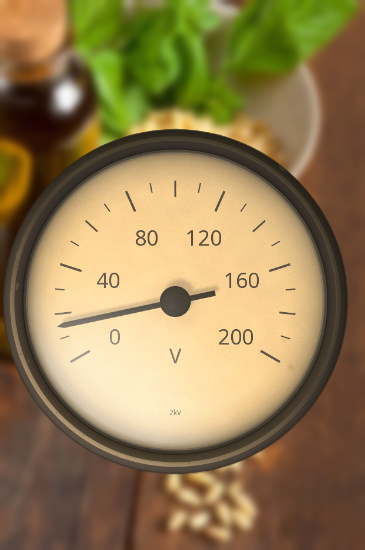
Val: 15 V
